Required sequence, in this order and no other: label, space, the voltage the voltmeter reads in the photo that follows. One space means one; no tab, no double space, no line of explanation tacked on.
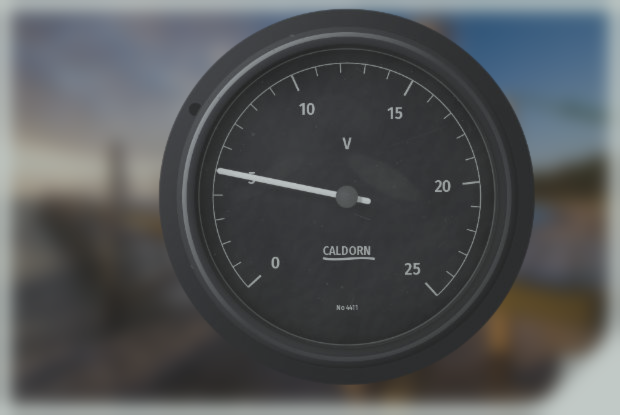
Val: 5 V
